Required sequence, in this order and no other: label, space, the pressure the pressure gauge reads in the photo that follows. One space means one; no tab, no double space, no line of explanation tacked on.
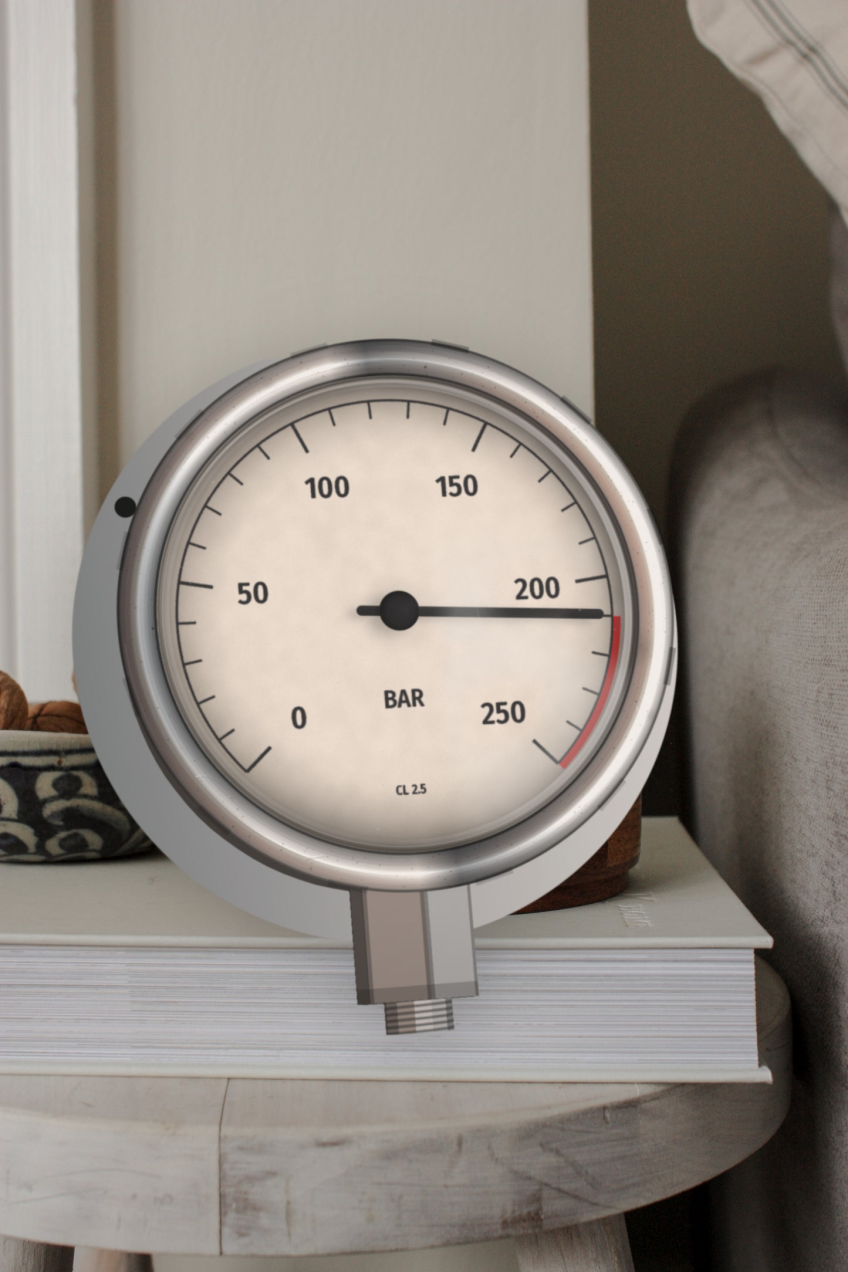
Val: 210 bar
